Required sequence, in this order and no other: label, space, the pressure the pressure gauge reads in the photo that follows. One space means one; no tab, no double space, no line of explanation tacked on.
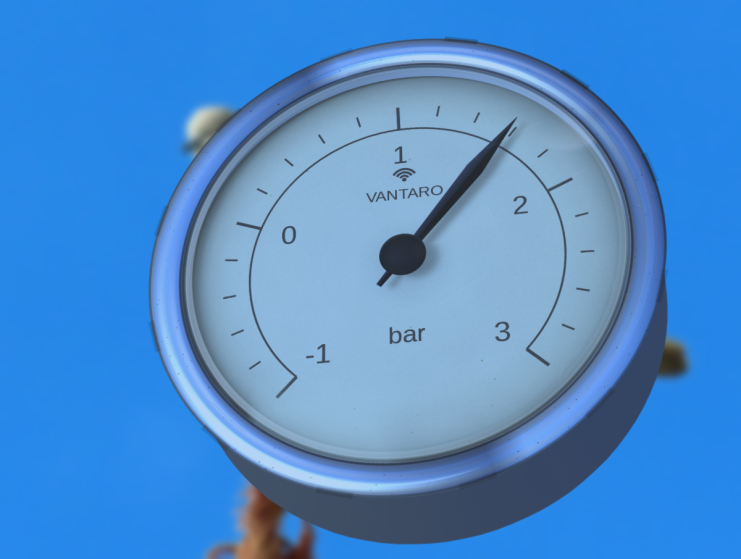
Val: 1.6 bar
